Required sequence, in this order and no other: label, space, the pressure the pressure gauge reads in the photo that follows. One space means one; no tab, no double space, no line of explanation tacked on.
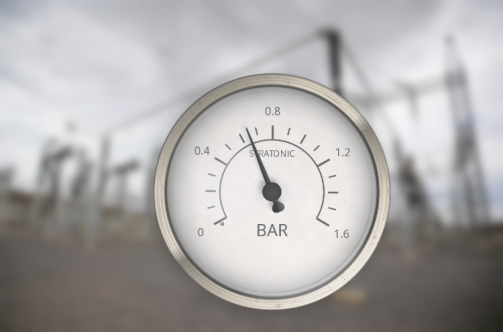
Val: 0.65 bar
